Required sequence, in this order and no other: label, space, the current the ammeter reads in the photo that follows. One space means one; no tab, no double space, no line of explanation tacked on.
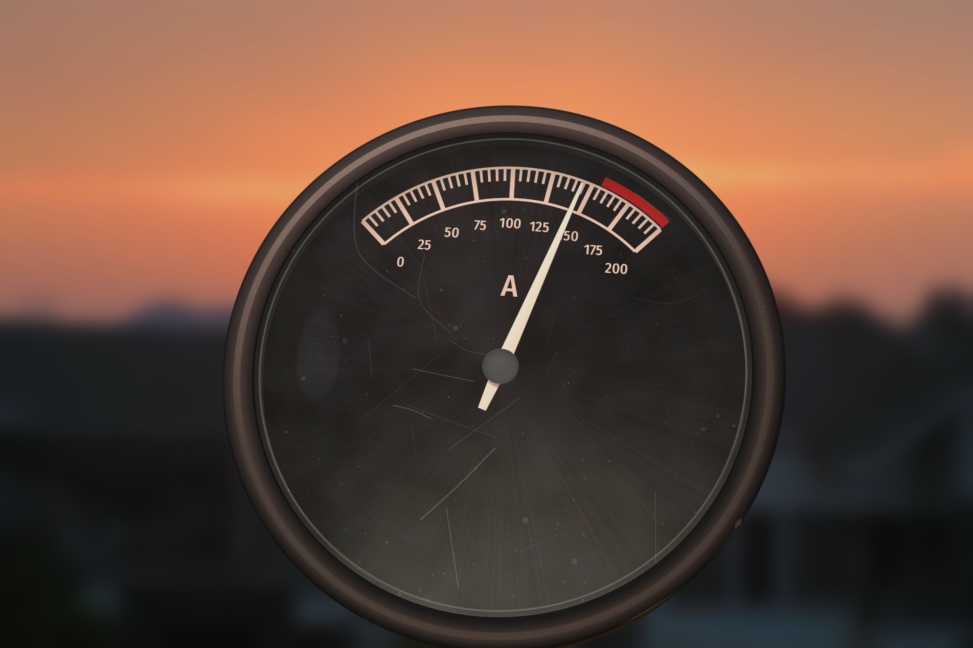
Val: 145 A
